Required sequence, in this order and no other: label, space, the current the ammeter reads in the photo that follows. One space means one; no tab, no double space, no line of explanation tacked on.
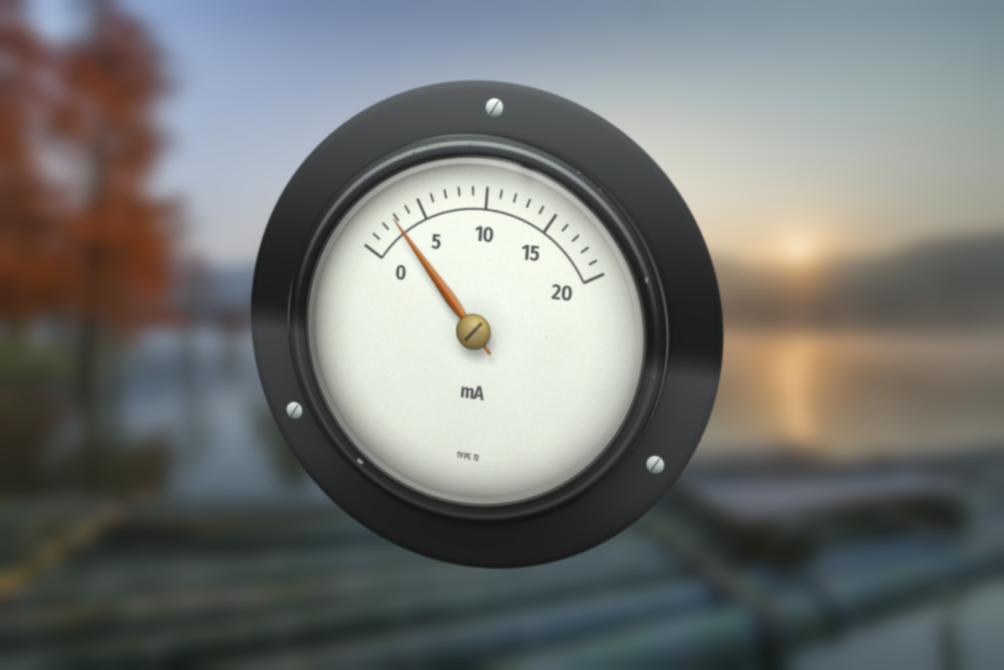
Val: 3 mA
